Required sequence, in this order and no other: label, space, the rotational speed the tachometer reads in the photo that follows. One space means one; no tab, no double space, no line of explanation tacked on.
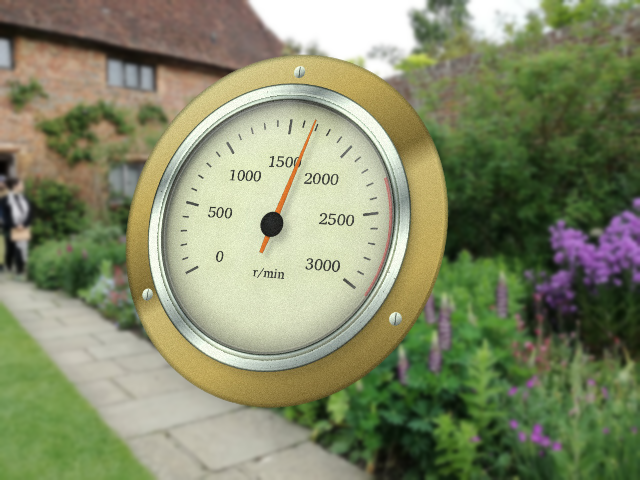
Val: 1700 rpm
